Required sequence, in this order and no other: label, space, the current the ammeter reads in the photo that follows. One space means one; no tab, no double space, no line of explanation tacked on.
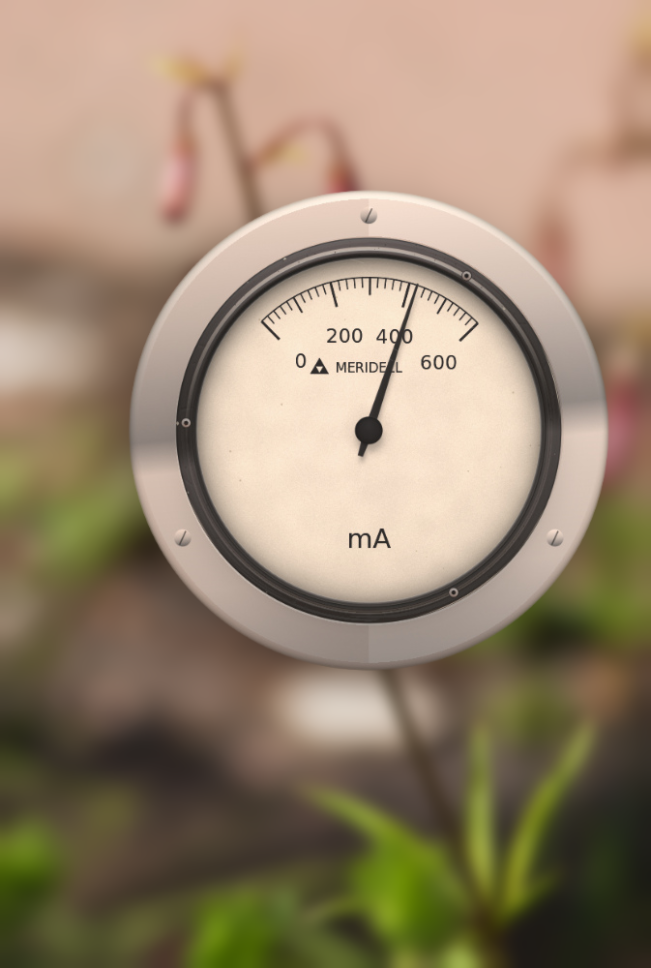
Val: 420 mA
